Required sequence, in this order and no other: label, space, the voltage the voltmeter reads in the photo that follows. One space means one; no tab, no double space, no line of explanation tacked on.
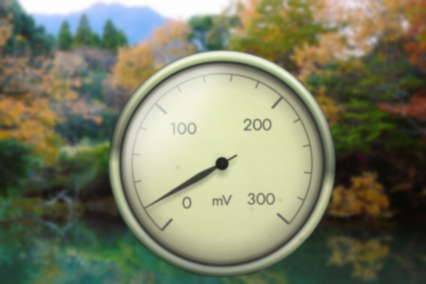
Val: 20 mV
